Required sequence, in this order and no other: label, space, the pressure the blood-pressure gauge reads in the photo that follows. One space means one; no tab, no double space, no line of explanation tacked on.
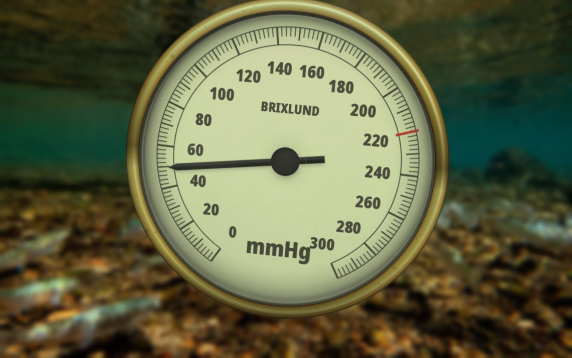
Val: 50 mmHg
